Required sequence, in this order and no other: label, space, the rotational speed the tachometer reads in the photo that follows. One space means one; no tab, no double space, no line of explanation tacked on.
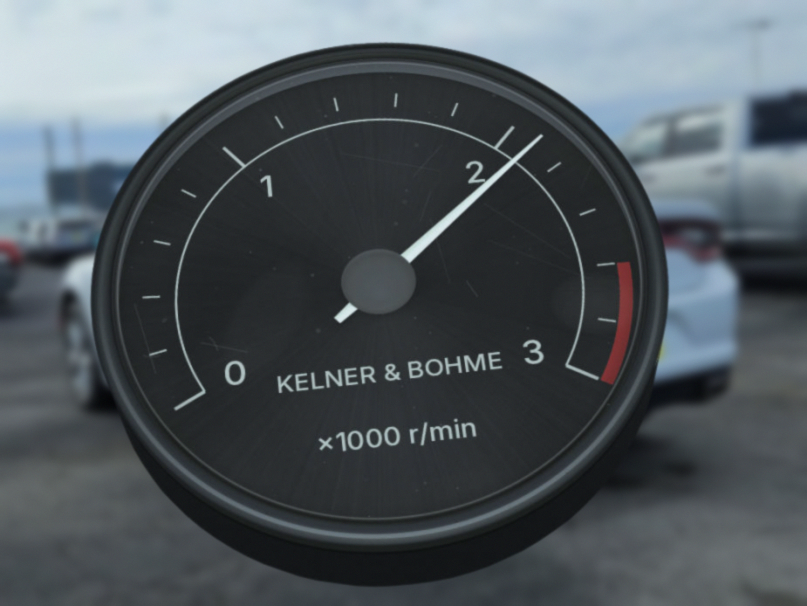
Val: 2100 rpm
